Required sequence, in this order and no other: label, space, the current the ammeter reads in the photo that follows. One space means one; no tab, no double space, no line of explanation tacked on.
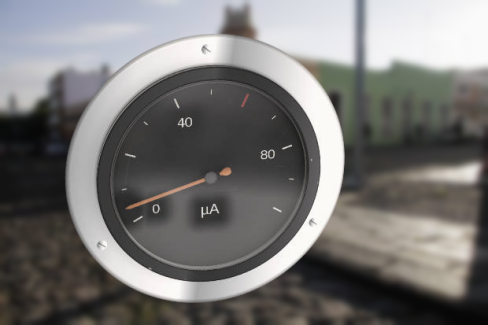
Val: 5 µA
